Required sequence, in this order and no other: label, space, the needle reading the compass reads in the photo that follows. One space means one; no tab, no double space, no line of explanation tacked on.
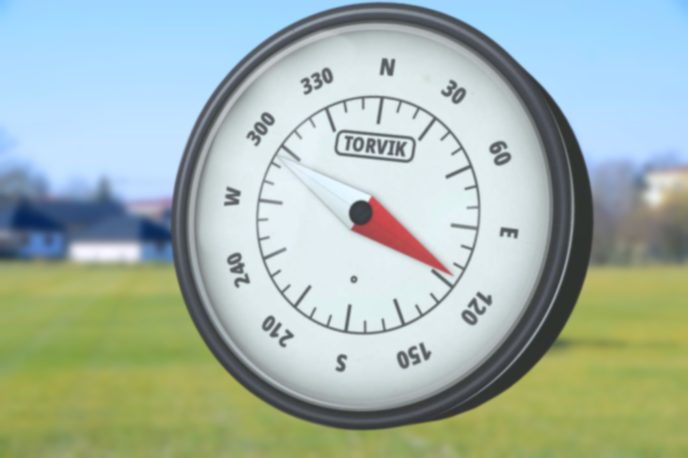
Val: 115 °
